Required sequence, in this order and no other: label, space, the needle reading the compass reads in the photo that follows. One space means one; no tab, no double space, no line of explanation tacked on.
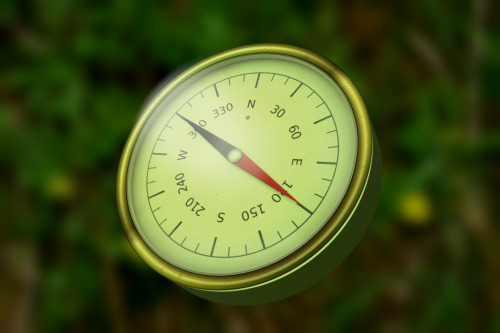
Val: 120 °
